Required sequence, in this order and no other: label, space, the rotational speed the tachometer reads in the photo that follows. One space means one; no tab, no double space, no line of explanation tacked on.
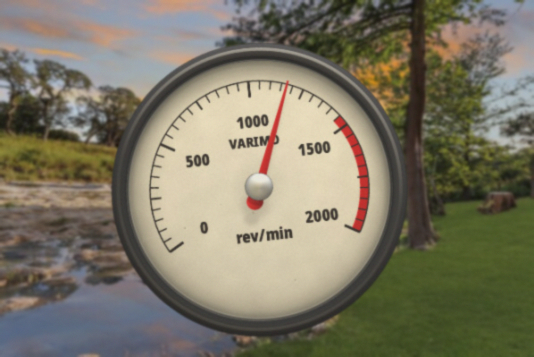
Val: 1175 rpm
